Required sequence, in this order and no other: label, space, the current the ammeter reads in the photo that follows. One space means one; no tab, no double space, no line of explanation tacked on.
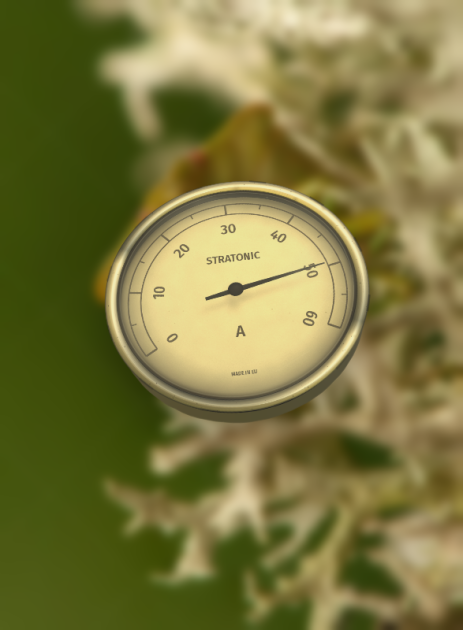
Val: 50 A
